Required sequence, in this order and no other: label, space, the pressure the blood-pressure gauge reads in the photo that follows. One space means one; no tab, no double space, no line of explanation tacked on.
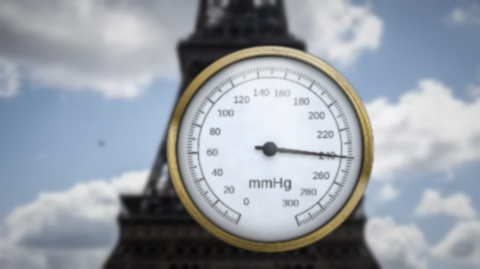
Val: 240 mmHg
